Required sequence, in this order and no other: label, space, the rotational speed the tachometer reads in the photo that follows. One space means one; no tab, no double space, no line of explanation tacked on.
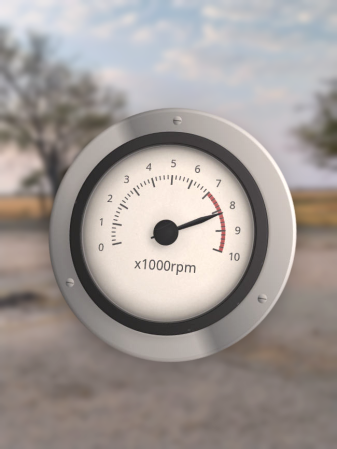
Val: 8200 rpm
